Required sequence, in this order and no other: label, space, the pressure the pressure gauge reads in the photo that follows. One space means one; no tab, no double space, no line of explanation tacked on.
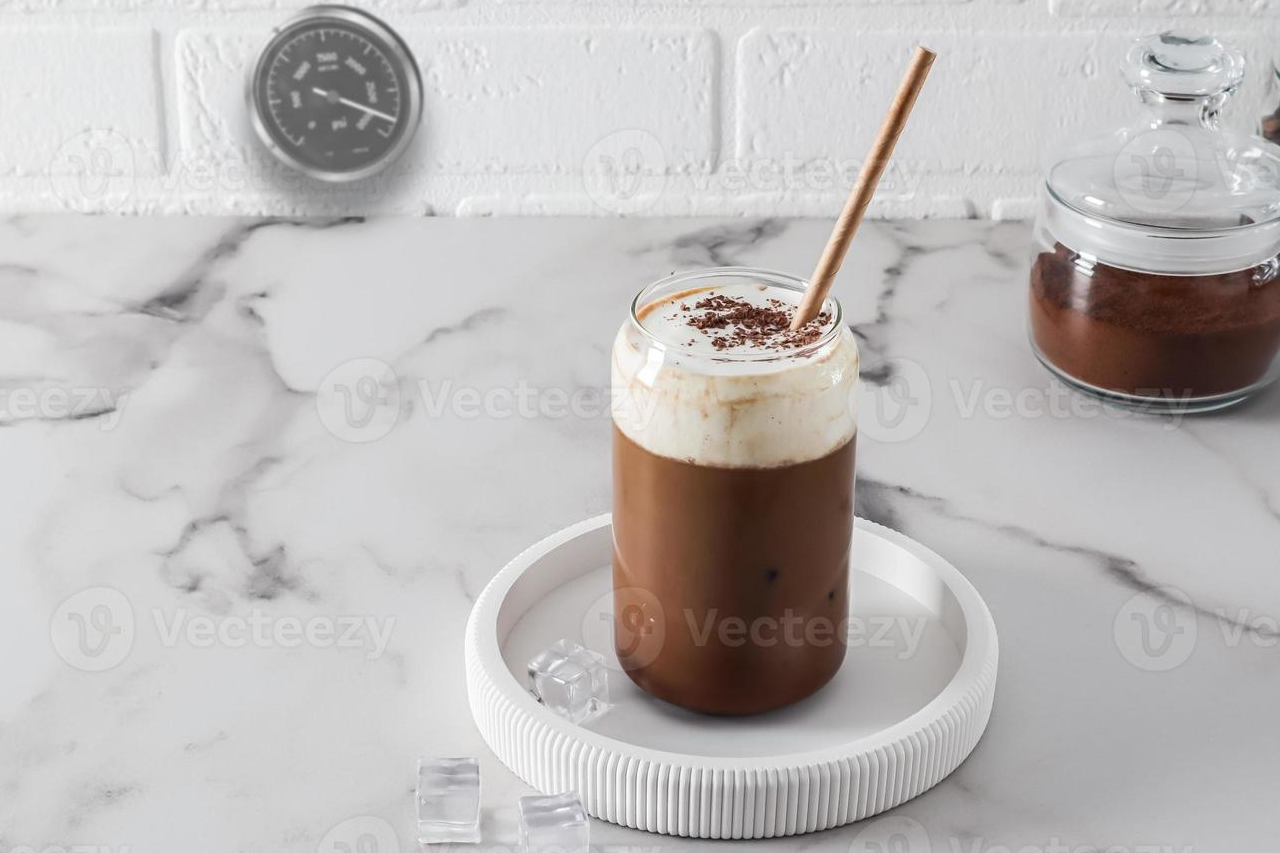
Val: 2800 psi
